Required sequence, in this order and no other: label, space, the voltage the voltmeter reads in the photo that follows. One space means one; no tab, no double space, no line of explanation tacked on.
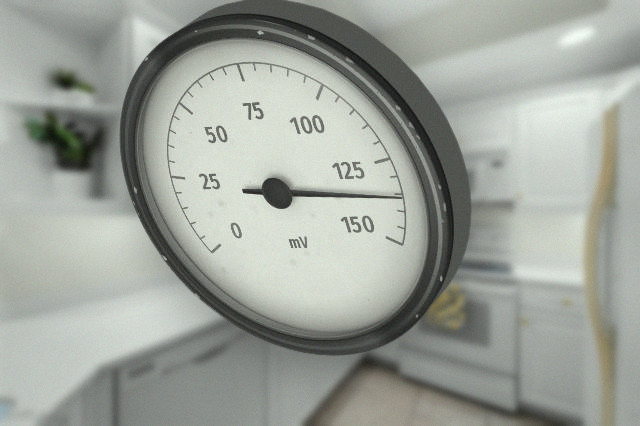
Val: 135 mV
